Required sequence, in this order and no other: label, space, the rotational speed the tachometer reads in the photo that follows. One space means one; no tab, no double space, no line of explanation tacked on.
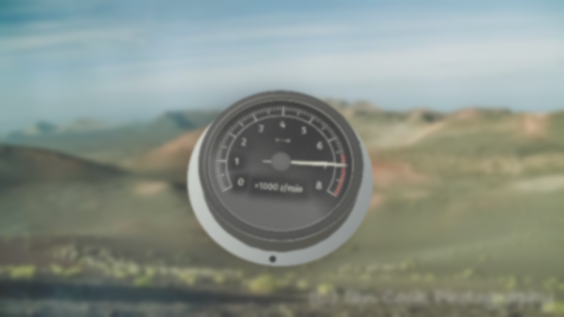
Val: 7000 rpm
